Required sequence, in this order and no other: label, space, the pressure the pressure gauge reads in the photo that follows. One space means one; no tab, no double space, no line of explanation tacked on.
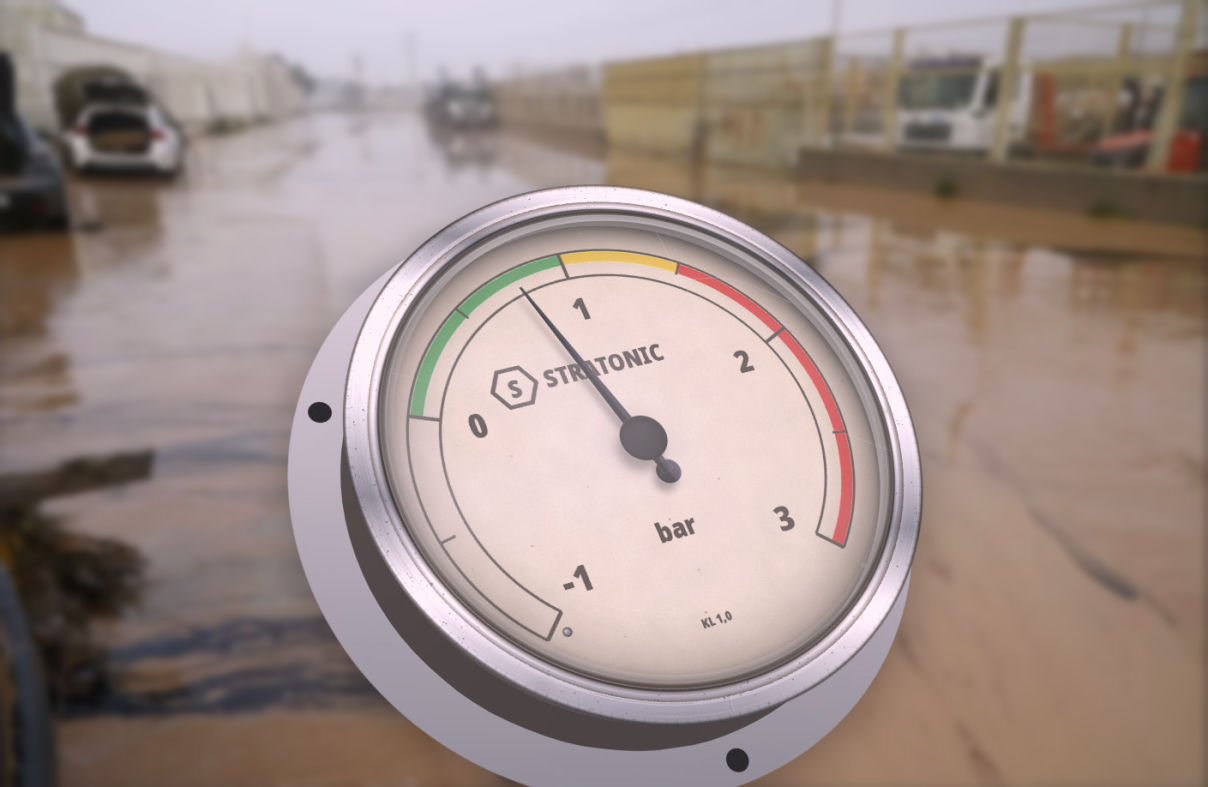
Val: 0.75 bar
